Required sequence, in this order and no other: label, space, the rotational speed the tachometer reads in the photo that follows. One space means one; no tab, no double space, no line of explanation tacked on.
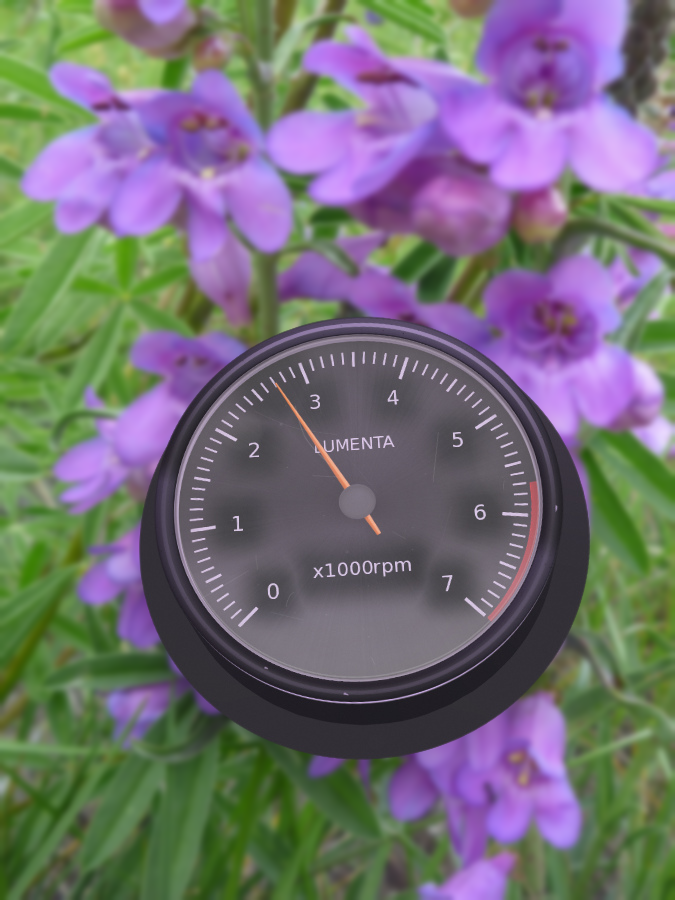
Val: 2700 rpm
